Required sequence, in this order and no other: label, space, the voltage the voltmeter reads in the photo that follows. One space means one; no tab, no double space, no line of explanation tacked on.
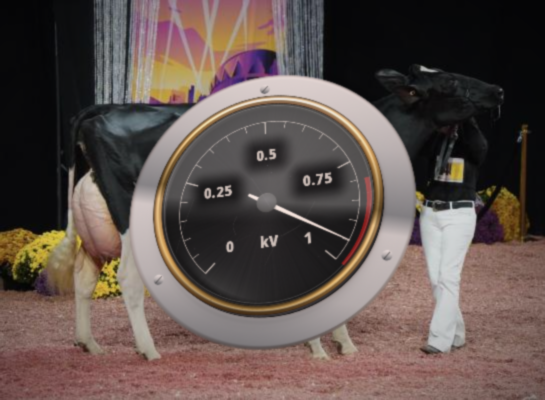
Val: 0.95 kV
